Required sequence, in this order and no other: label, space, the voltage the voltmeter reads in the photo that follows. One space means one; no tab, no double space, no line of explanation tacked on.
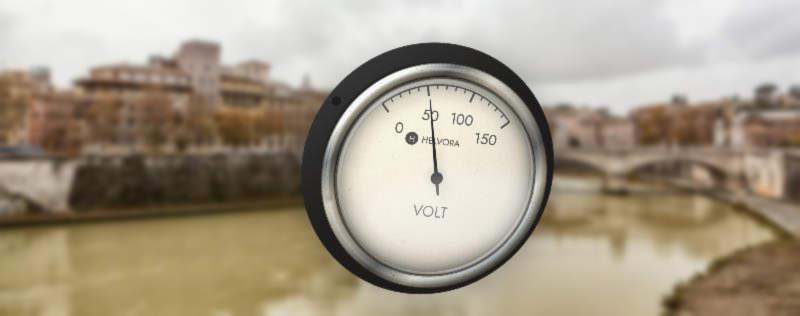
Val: 50 V
